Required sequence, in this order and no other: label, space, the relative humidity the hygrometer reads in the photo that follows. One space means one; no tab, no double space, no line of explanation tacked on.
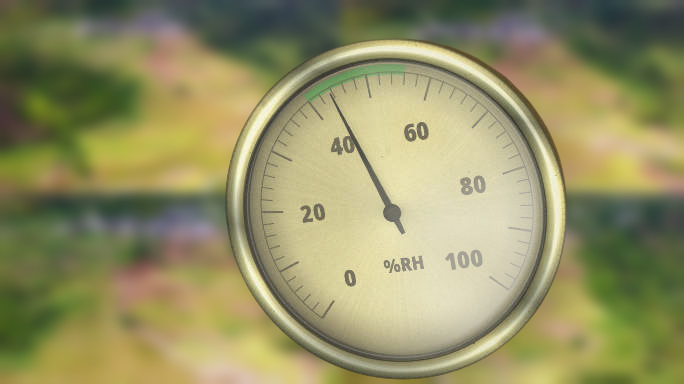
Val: 44 %
